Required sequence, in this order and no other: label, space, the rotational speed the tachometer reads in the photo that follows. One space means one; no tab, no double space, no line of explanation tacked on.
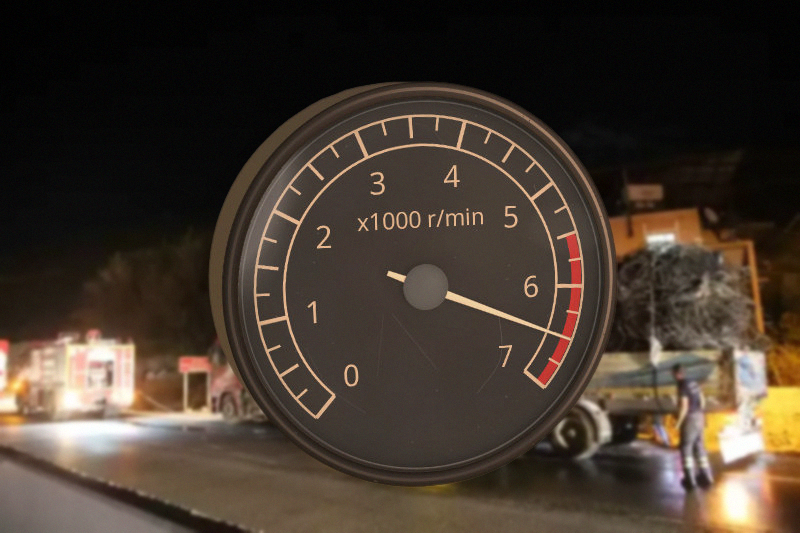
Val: 6500 rpm
